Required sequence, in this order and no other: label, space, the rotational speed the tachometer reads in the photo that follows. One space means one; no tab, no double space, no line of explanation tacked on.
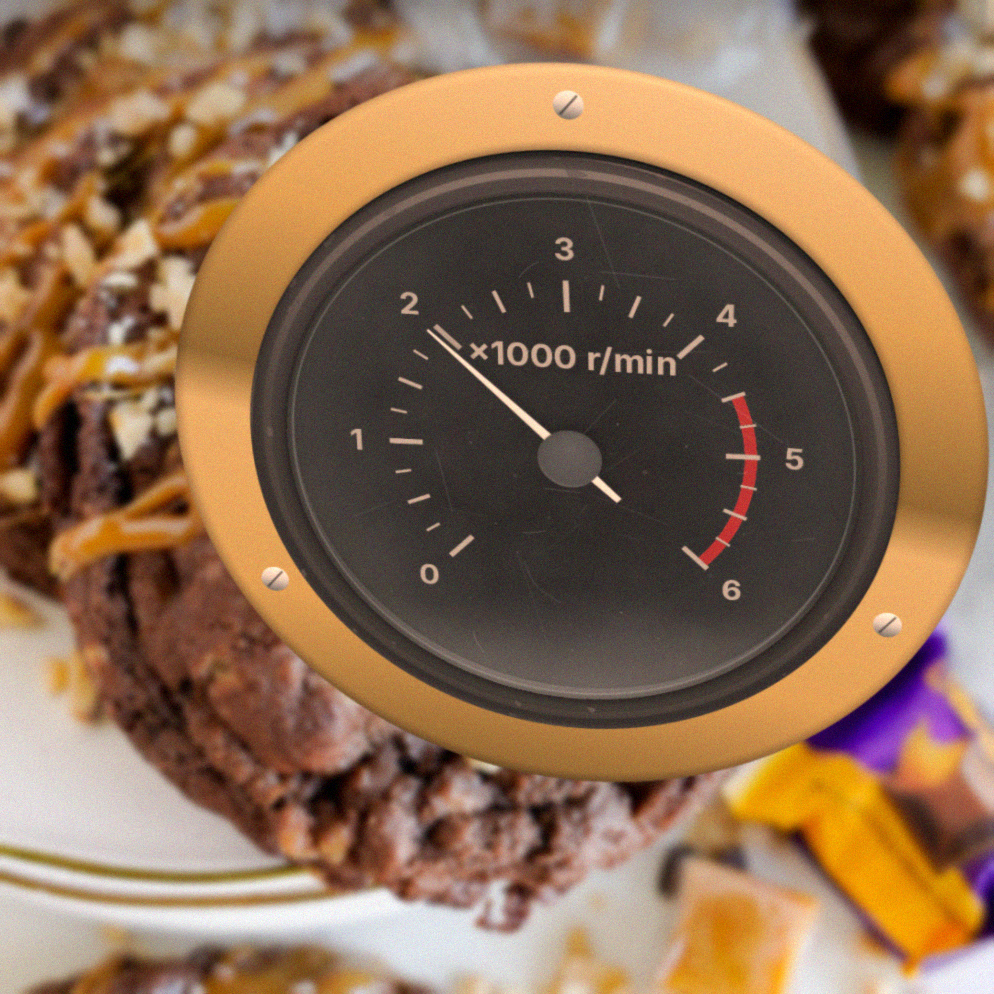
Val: 2000 rpm
